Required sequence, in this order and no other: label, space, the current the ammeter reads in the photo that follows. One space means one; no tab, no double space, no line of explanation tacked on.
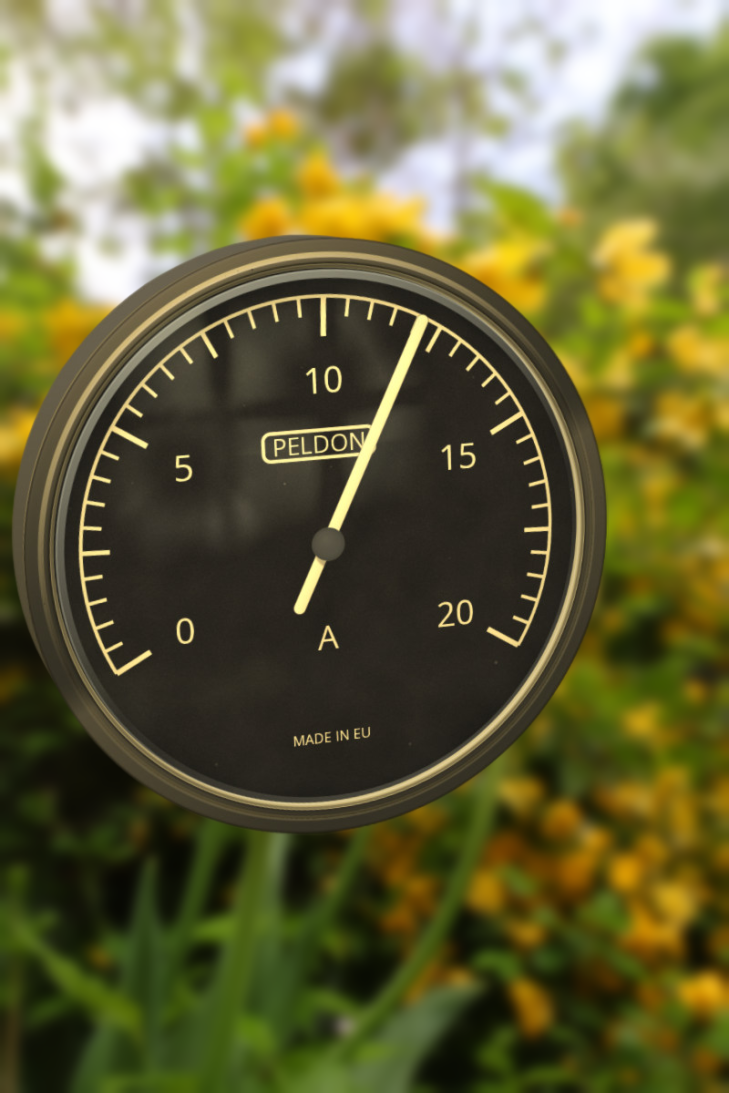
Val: 12 A
